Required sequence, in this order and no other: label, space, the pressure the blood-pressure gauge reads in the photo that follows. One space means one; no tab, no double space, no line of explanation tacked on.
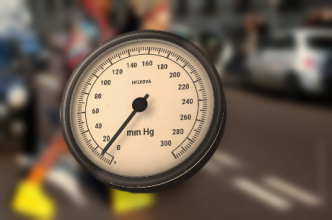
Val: 10 mmHg
